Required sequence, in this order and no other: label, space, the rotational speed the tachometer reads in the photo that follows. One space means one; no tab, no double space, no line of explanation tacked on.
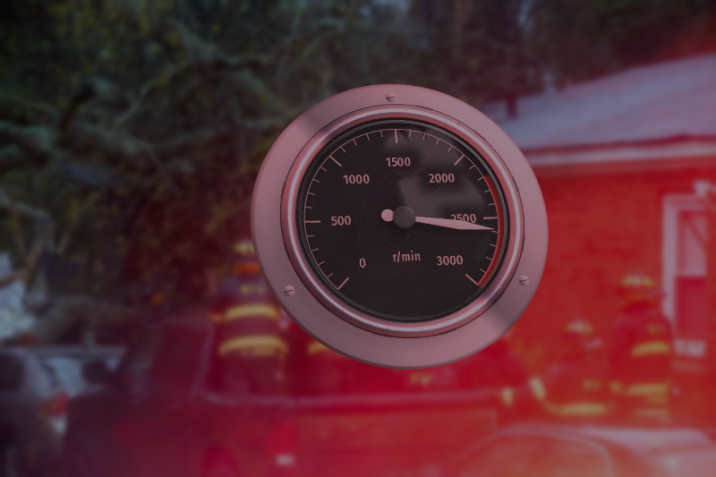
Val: 2600 rpm
